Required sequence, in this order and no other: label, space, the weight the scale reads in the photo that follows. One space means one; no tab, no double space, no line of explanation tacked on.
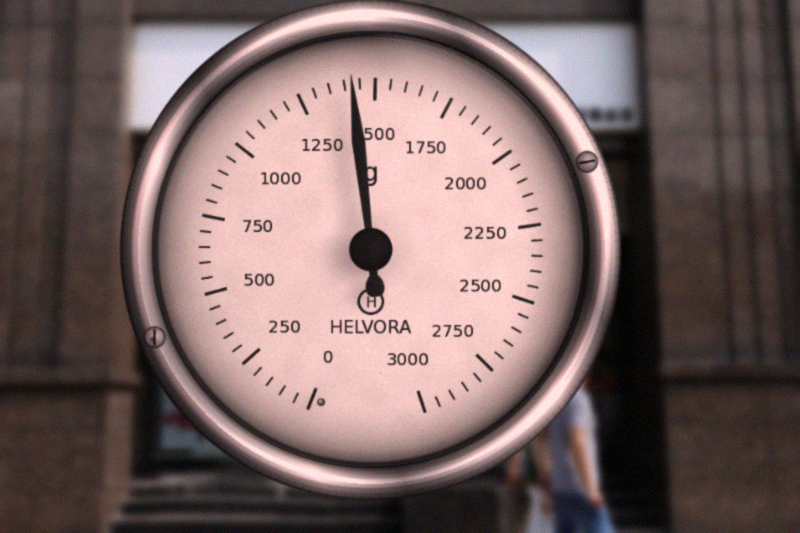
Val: 1425 g
